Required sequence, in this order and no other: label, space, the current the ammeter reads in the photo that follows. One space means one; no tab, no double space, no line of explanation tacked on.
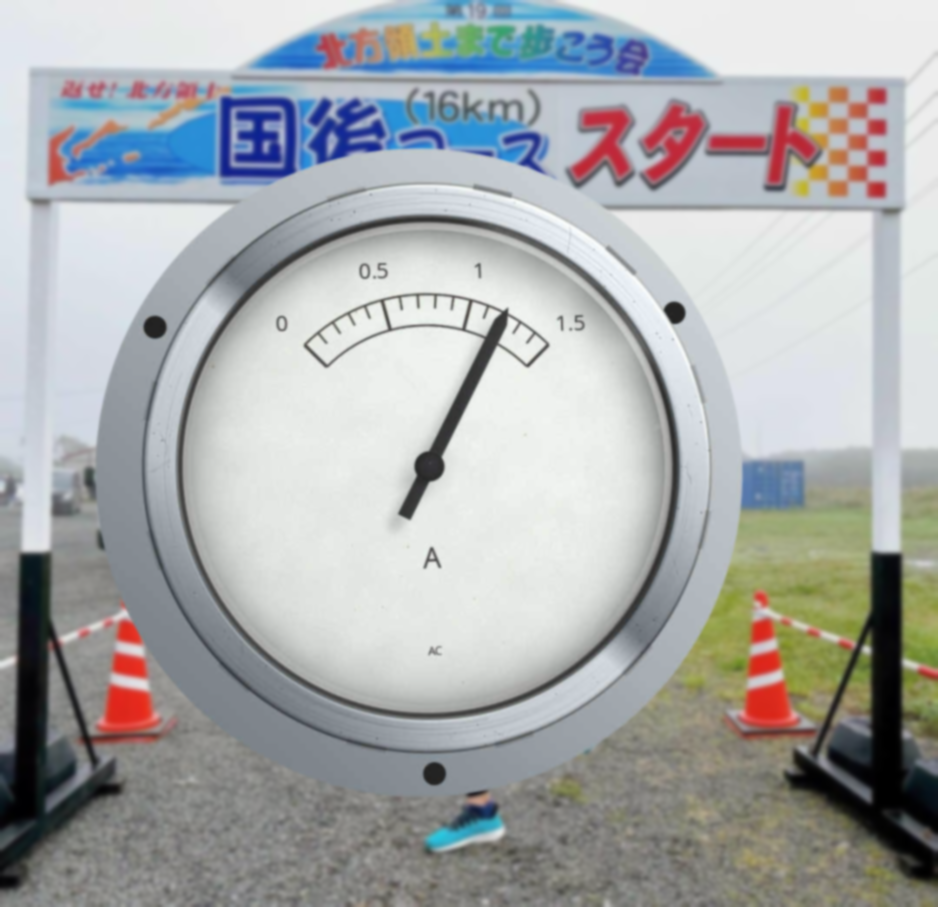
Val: 1.2 A
